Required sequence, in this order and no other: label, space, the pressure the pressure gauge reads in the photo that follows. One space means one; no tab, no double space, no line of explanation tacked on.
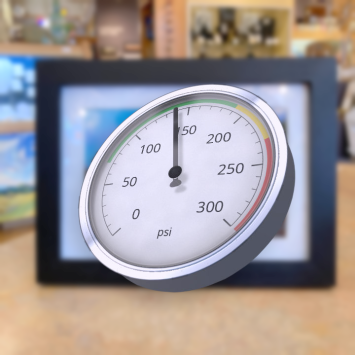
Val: 140 psi
